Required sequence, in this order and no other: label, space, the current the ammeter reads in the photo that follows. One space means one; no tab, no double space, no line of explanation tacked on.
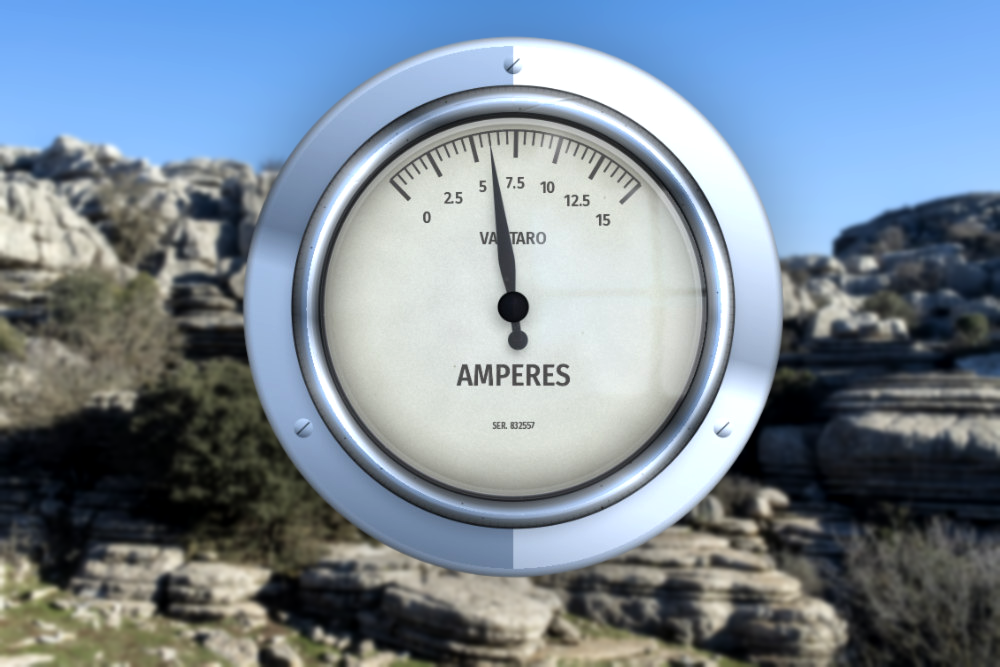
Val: 6 A
